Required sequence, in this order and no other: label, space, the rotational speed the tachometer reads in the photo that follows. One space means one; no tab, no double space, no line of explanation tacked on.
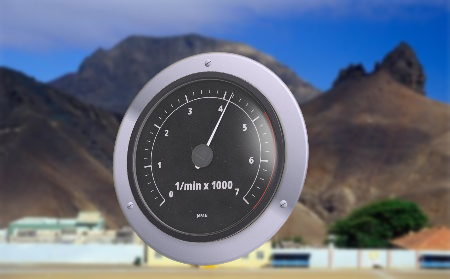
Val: 4200 rpm
